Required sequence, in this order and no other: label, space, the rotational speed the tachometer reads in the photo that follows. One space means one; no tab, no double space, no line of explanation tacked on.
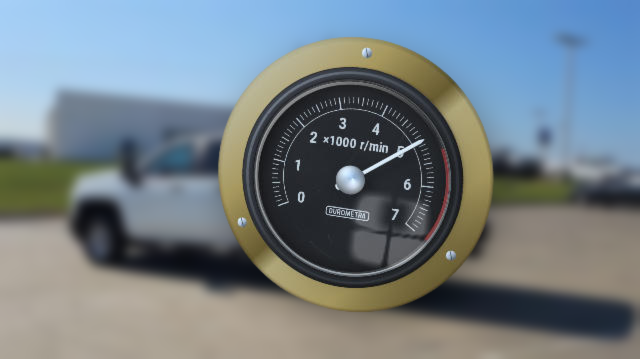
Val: 5000 rpm
